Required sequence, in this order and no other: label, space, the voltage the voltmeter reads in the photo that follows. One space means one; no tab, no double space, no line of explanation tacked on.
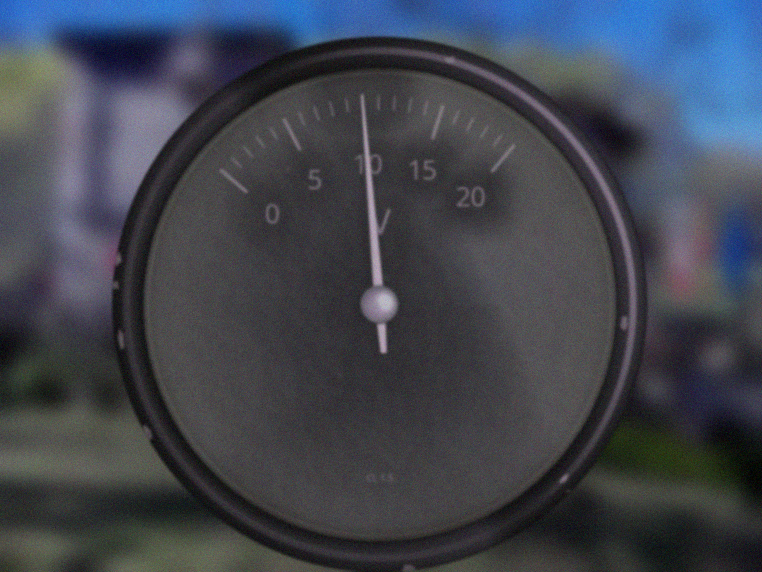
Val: 10 V
